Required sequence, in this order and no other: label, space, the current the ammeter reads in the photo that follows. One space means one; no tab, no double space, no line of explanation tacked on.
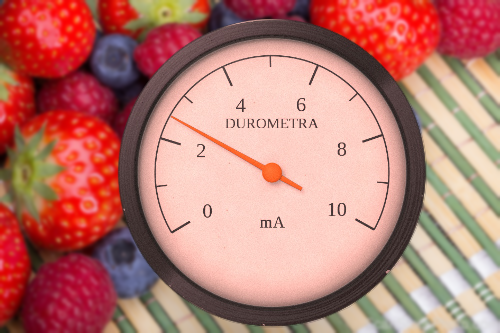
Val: 2.5 mA
